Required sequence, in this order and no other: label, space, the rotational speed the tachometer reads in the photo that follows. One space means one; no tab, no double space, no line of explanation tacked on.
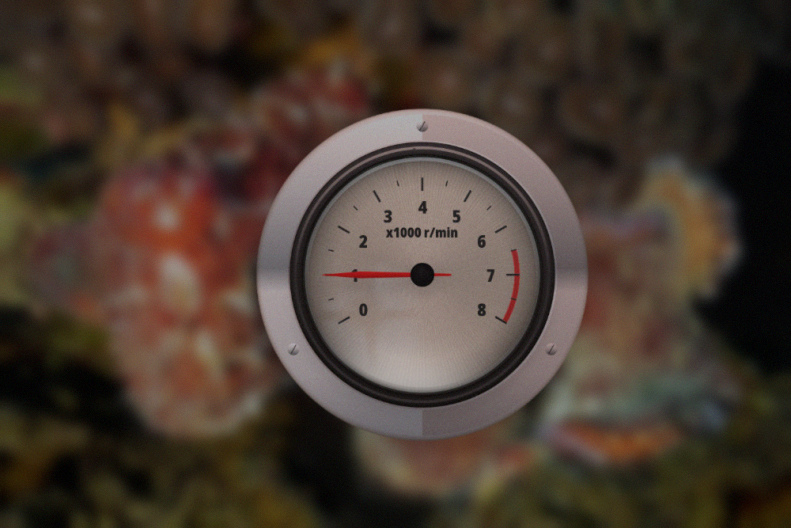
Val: 1000 rpm
